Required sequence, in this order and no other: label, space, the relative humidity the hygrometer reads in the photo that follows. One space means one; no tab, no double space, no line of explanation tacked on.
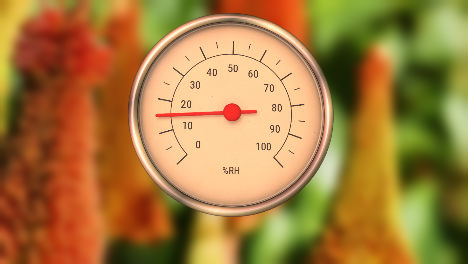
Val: 15 %
